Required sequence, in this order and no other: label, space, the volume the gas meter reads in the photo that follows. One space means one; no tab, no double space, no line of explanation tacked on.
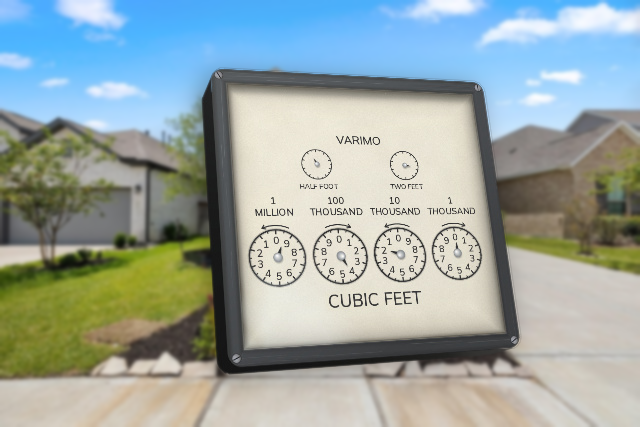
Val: 942000 ft³
